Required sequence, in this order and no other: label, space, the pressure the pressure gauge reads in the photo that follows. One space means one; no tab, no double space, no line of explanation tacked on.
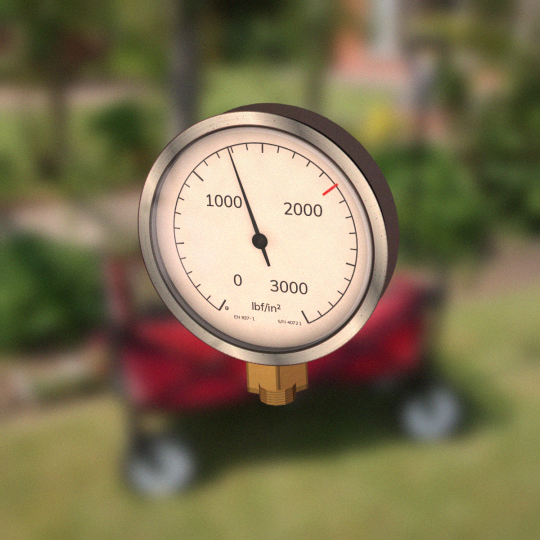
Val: 1300 psi
